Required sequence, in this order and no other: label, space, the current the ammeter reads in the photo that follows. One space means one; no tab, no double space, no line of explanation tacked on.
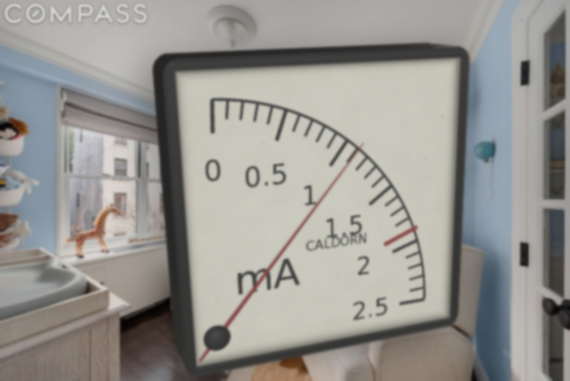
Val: 1.1 mA
